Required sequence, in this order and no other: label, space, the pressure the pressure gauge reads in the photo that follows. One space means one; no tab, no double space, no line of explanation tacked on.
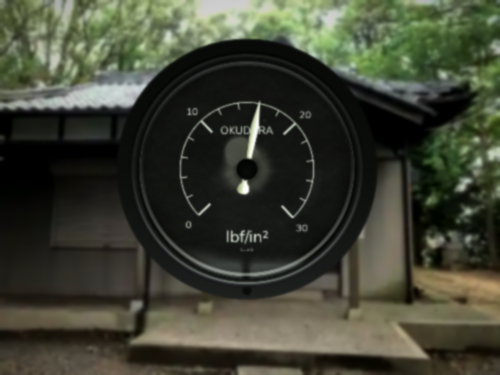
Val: 16 psi
